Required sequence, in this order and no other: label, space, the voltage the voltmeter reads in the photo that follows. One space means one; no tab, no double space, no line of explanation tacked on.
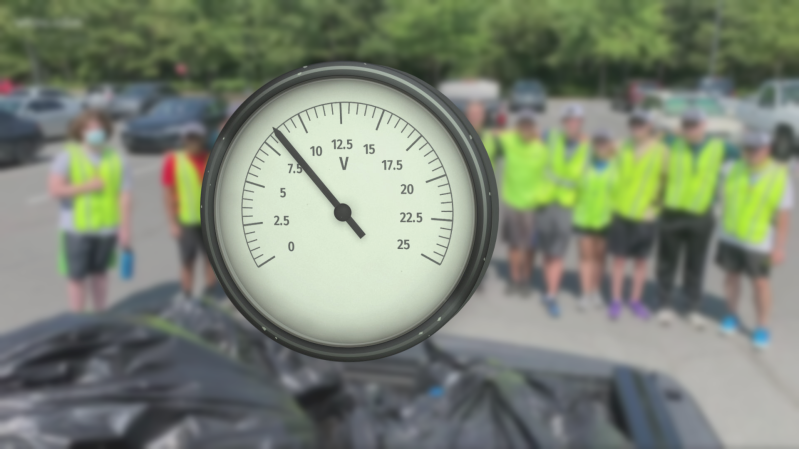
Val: 8.5 V
